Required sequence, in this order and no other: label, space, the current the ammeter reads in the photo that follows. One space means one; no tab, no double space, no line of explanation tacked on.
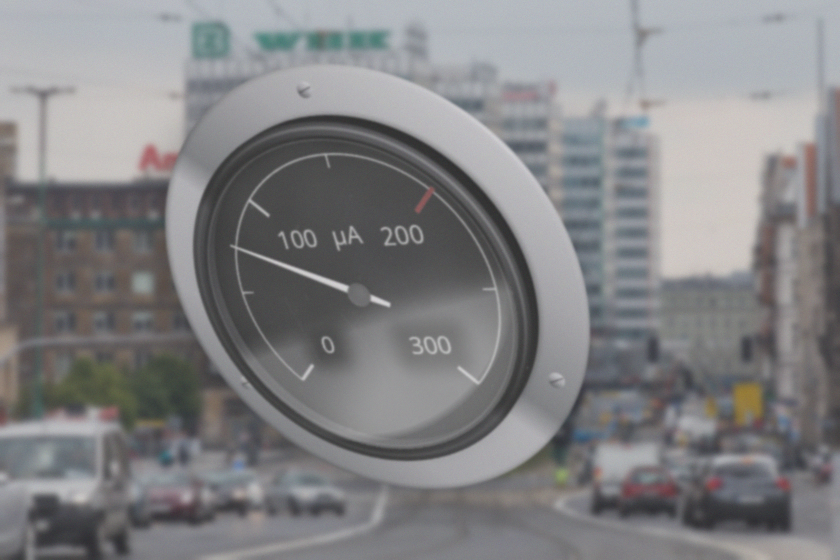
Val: 75 µA
